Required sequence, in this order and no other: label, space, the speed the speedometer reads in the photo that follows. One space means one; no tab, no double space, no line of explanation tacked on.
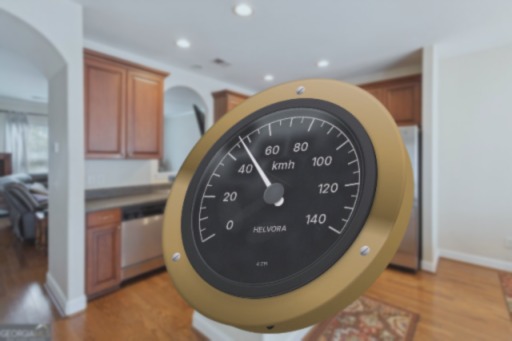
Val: 47.5 km/h
